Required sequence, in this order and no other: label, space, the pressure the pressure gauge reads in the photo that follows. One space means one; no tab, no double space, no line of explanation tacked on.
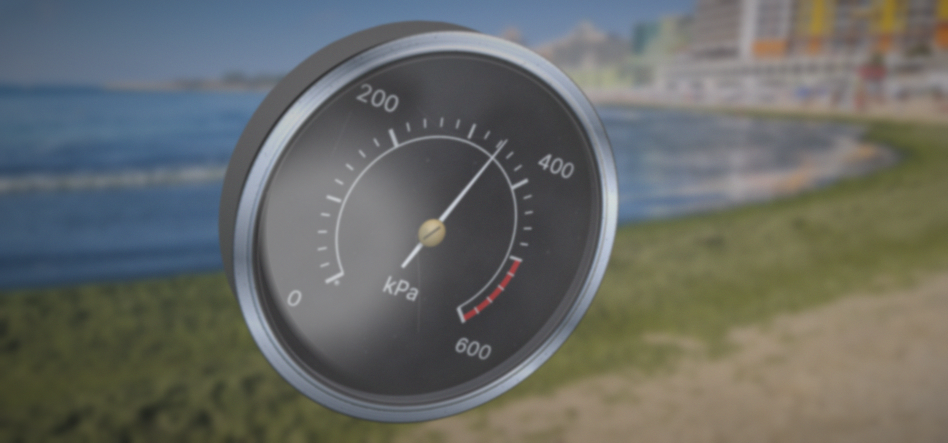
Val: 340 kPa
